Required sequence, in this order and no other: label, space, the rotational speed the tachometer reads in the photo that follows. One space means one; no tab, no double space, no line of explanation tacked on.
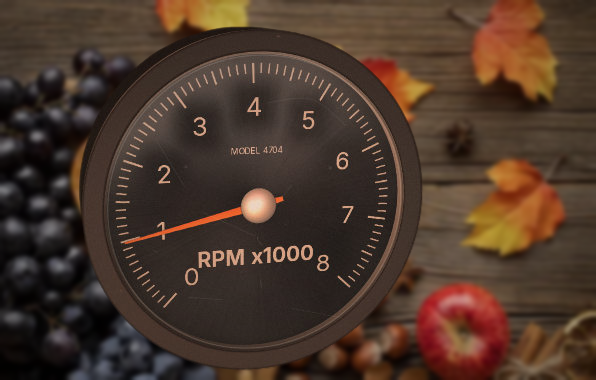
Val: 1000 rpm
